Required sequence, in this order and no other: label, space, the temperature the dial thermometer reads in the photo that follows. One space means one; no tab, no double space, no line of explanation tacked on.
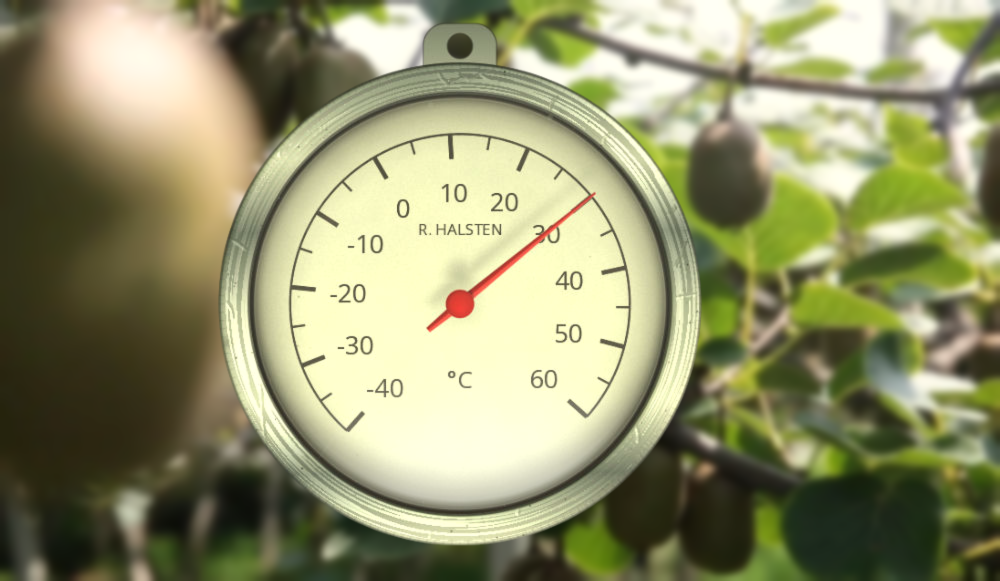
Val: 30 °C
